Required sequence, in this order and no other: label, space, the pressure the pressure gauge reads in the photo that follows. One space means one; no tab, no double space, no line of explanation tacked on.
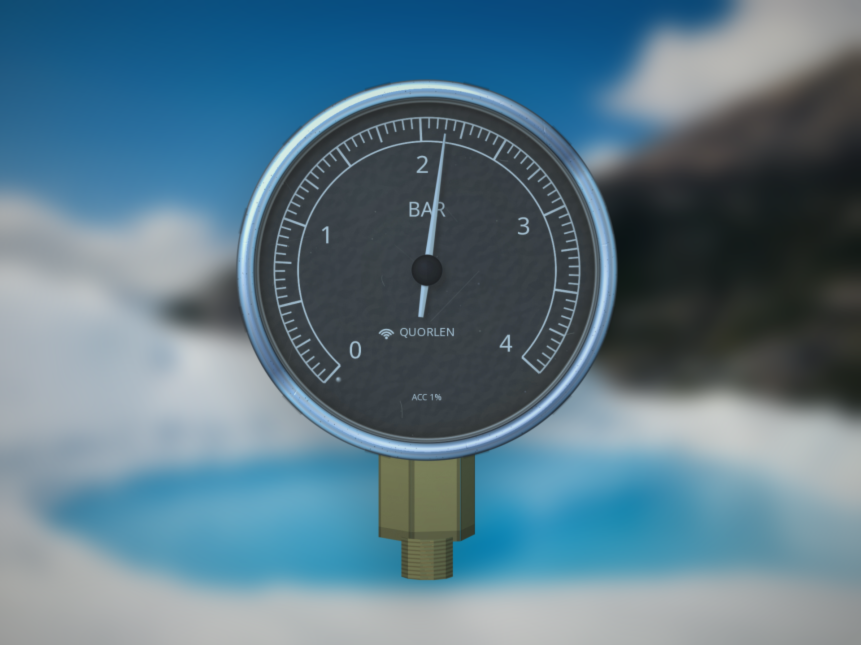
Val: 2.15 bar
